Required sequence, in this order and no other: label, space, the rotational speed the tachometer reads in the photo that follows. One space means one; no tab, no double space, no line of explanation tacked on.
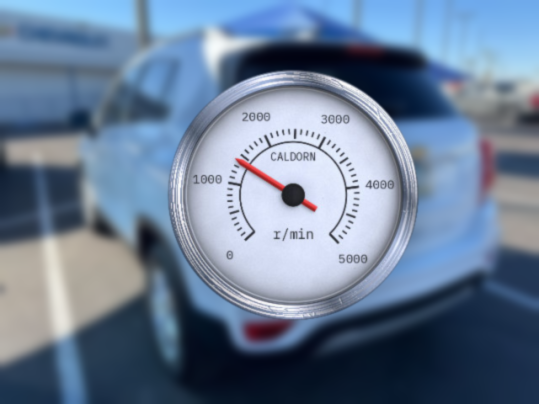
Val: 1400 rpm
